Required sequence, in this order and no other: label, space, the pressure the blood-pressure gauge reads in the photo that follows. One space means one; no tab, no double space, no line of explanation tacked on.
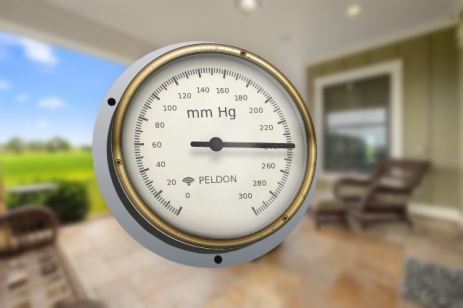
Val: 240 mmHg
